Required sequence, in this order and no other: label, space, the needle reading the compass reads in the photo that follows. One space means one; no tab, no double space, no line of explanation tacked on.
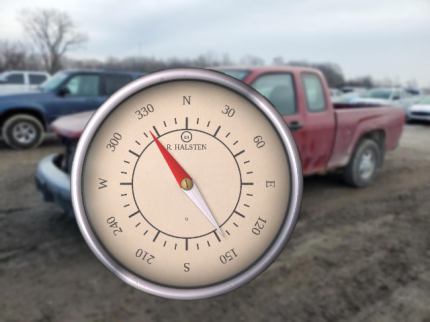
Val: 325 °
